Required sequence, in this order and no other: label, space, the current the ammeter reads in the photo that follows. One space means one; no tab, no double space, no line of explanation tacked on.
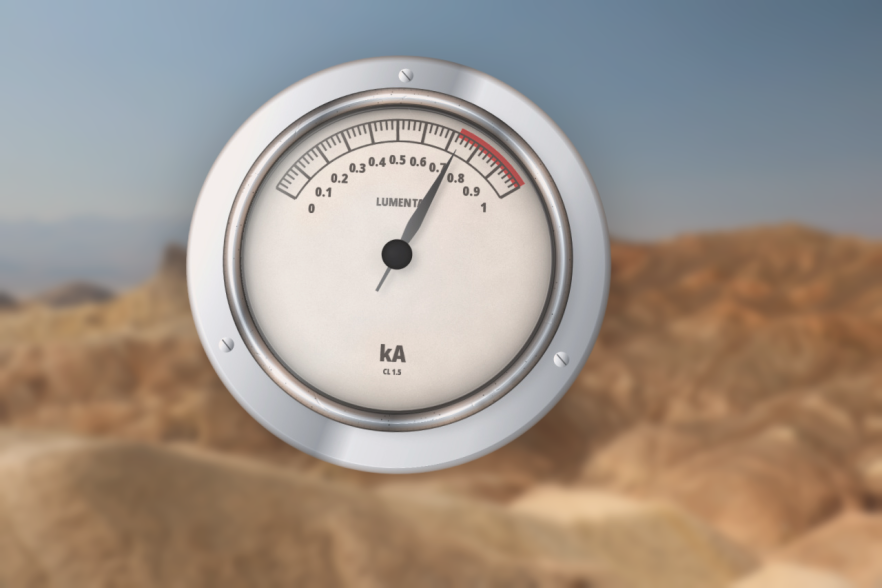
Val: 0.74 kA
